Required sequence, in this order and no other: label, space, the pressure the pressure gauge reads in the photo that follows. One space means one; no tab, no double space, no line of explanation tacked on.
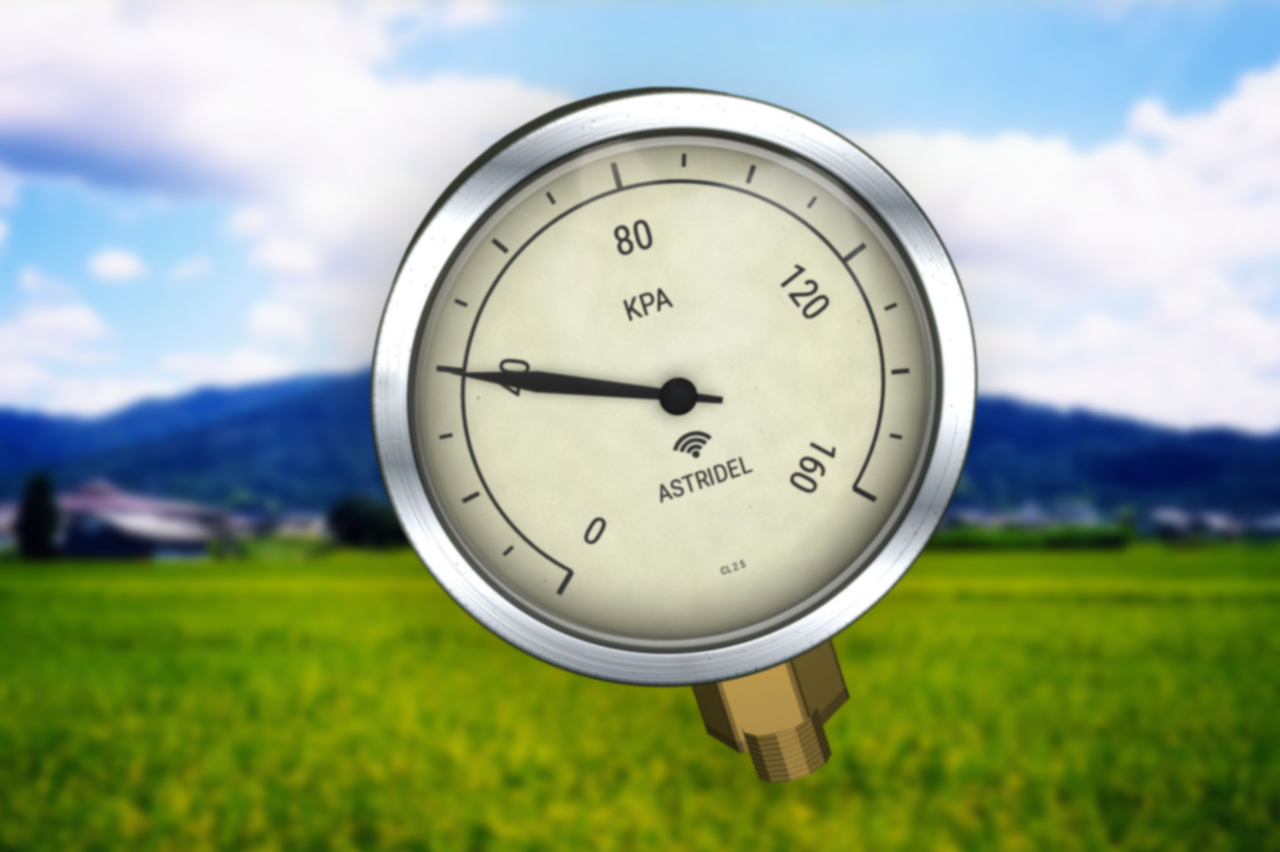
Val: 40 kPa
